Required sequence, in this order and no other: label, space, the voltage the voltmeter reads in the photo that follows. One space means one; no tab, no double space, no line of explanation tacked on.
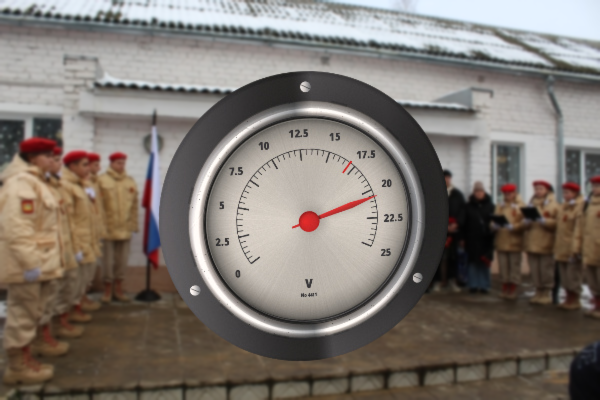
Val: 20.5 V
